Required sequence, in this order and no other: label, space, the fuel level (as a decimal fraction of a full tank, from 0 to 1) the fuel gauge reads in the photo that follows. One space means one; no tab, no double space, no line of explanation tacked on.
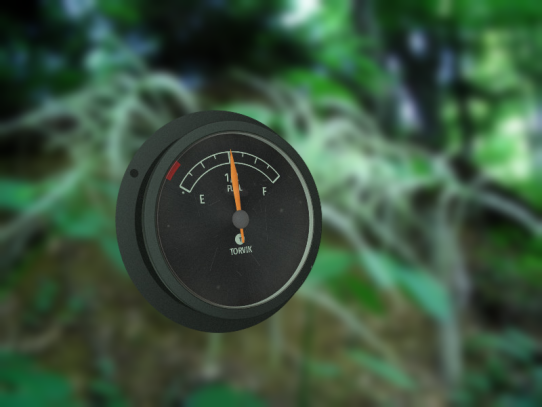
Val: 0.5
